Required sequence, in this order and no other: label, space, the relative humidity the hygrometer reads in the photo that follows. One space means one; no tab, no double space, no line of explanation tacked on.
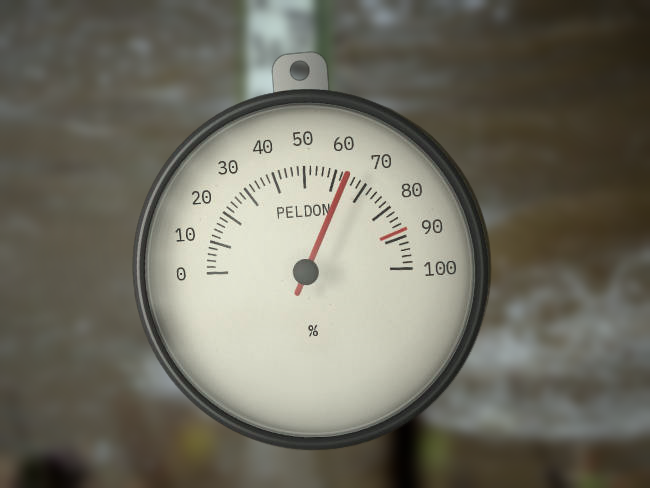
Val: 64 %
